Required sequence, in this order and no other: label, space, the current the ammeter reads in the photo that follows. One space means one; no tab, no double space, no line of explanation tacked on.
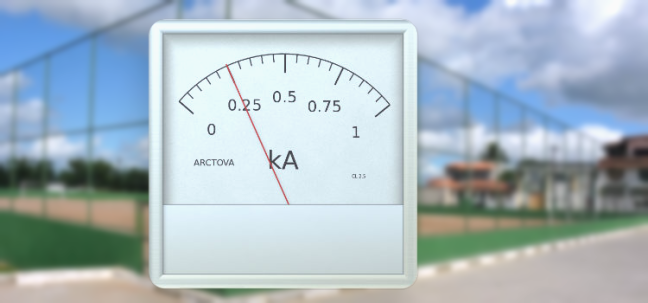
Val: 0.25 kA
